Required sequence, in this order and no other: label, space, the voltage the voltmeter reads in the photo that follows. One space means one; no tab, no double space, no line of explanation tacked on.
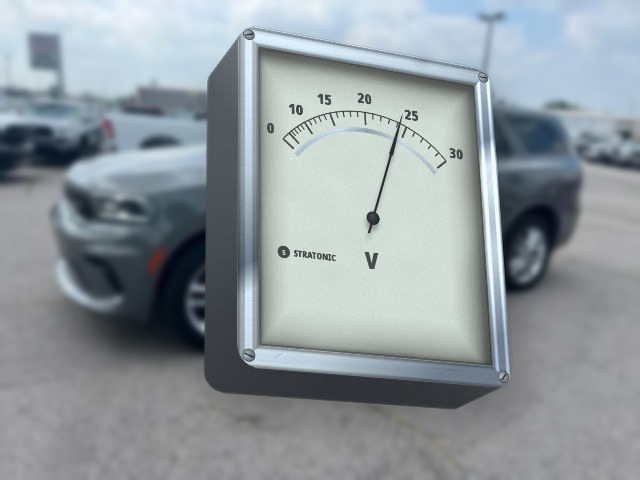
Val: 24 V
